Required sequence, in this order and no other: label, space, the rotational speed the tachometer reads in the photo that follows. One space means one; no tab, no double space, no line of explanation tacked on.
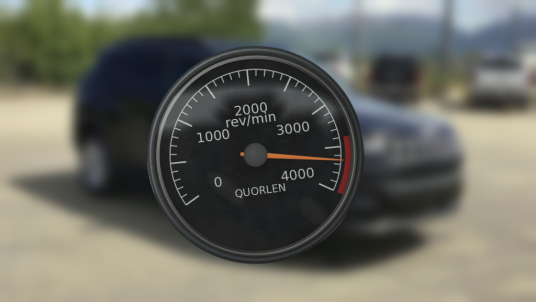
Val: 3650 rpm
